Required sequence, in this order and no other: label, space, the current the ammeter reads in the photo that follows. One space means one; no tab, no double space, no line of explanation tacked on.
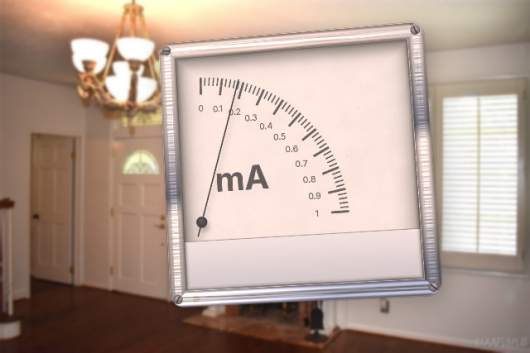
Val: 0.18 mA
